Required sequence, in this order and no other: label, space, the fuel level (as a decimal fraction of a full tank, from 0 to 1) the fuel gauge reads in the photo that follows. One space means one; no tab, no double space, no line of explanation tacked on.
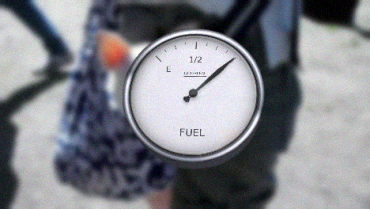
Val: 1
